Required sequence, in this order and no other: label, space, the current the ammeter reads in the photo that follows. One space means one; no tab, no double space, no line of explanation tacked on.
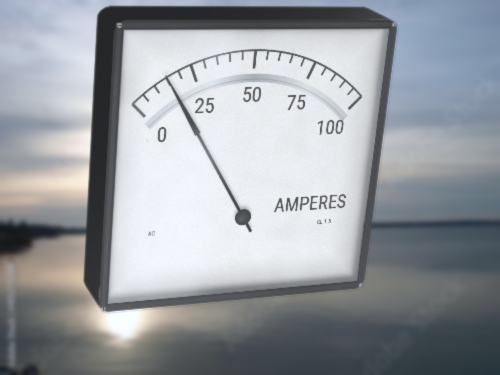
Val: 15 A
